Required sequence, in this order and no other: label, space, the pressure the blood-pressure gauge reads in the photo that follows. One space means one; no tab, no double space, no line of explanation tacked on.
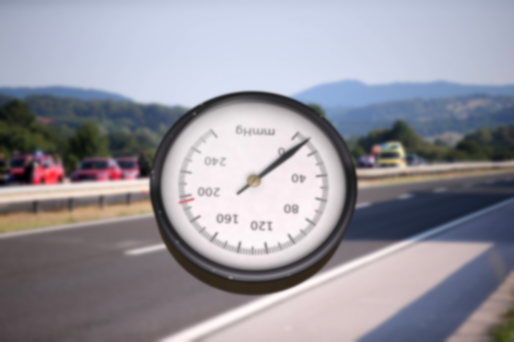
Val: 10 mmHg
